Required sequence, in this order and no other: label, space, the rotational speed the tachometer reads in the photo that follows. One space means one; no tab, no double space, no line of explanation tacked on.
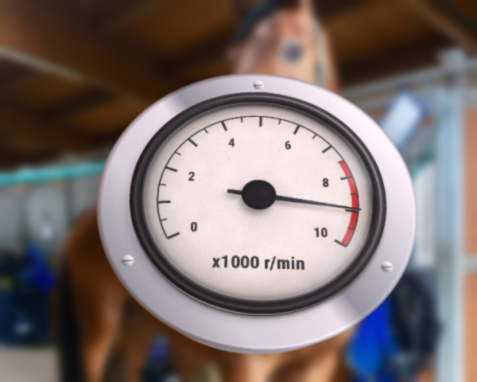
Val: 9000 rpm
